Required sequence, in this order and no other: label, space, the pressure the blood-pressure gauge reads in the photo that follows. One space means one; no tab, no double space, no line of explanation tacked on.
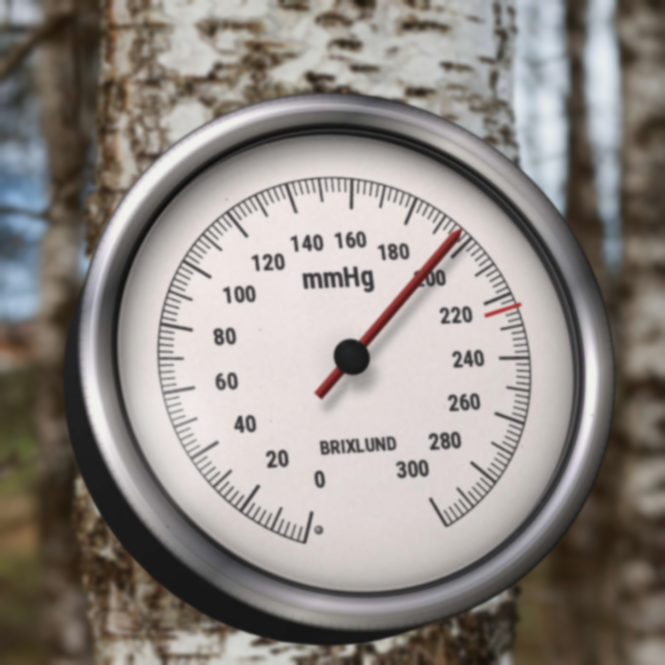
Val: 196 mmHg
